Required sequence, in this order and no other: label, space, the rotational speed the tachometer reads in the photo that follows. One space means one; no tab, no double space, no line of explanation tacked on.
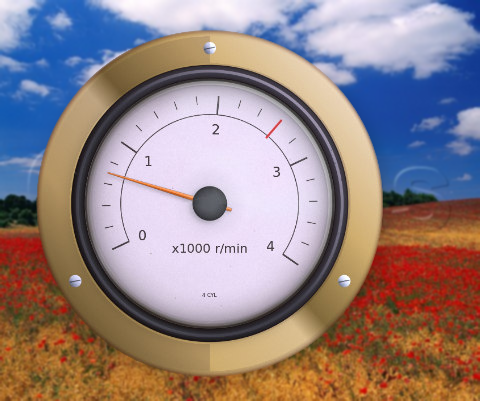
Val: 700 rpm
